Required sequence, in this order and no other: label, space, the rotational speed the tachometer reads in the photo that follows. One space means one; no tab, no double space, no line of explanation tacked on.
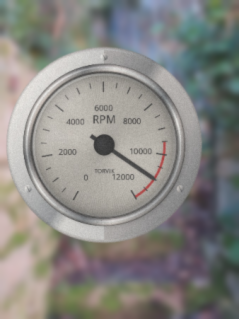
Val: 11000 rpm
